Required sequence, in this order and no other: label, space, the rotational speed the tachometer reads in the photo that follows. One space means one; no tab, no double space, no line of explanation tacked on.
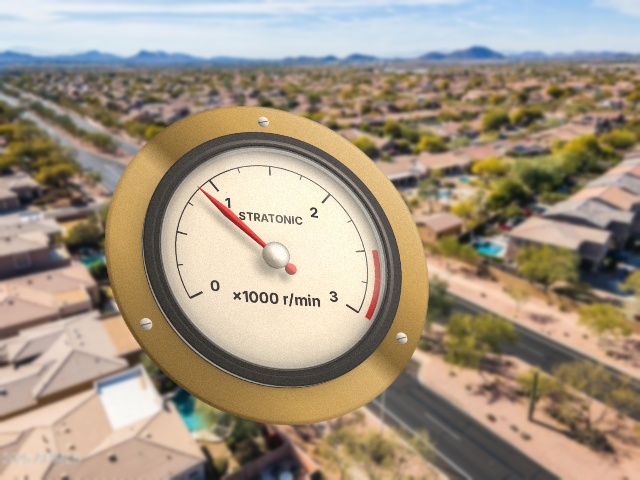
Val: 875 rpm
